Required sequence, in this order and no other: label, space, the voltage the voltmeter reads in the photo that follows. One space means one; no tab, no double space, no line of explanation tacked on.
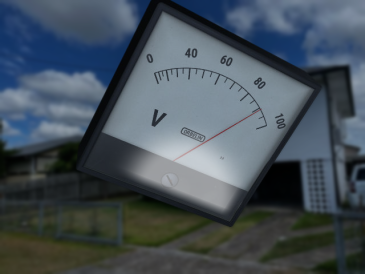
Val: 90 V
